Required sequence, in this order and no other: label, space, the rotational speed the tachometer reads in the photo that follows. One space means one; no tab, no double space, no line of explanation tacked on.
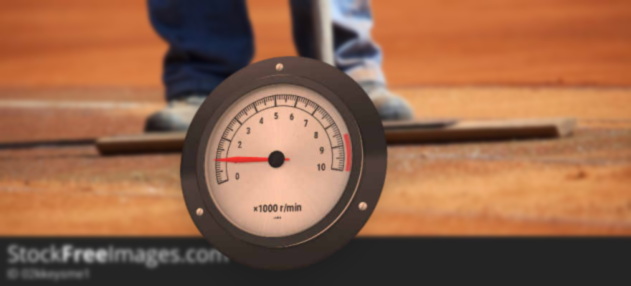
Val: 1000 rpm
